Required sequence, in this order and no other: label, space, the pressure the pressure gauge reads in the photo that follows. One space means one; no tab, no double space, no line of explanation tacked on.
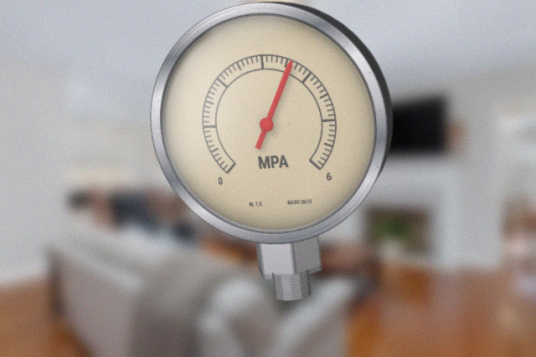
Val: 3.6 MPa
